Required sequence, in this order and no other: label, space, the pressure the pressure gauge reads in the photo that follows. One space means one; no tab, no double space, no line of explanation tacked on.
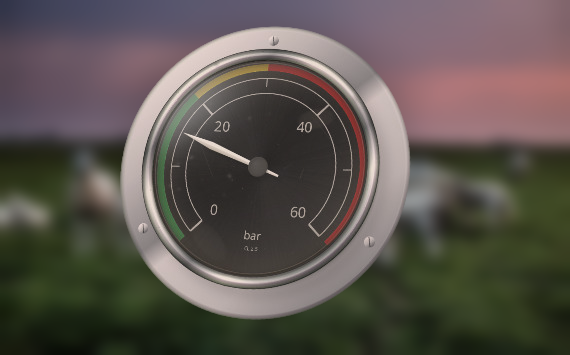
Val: 15 bar
